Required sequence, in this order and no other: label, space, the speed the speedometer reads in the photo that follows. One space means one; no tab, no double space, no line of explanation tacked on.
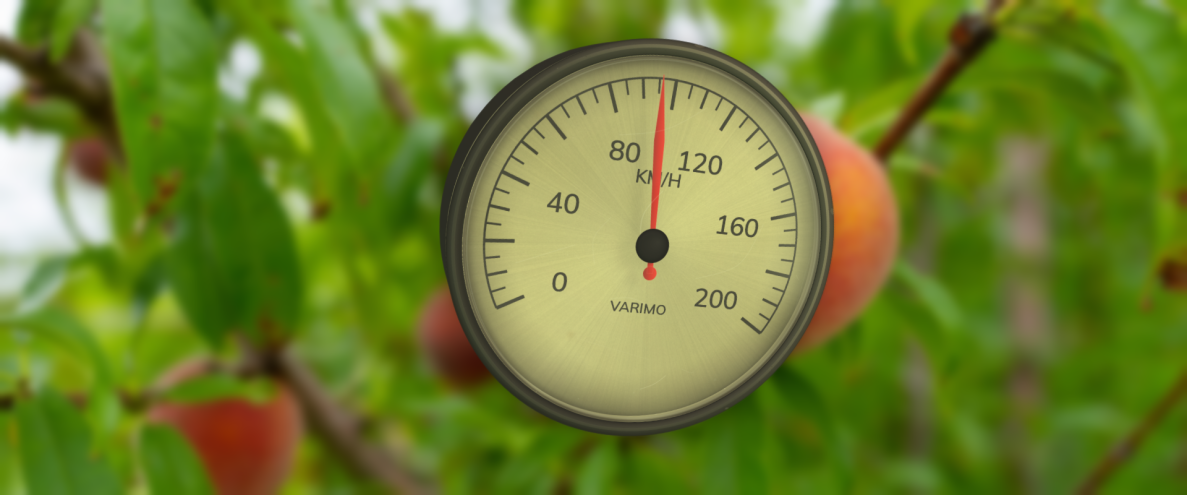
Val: 95 km/h
